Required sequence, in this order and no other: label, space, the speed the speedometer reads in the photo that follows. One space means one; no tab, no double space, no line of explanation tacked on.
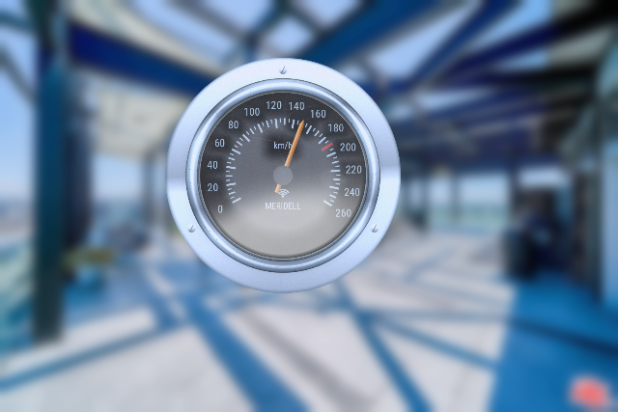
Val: 150 km/h
